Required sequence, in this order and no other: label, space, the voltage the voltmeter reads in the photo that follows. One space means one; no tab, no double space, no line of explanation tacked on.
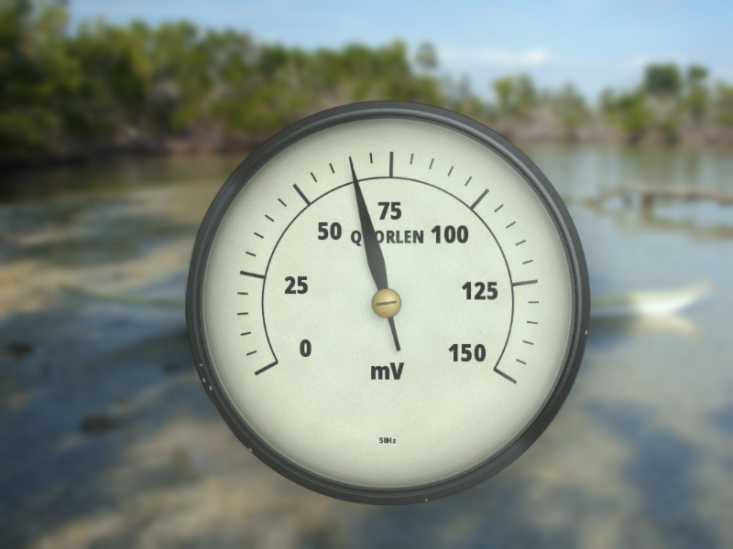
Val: 65 mV
